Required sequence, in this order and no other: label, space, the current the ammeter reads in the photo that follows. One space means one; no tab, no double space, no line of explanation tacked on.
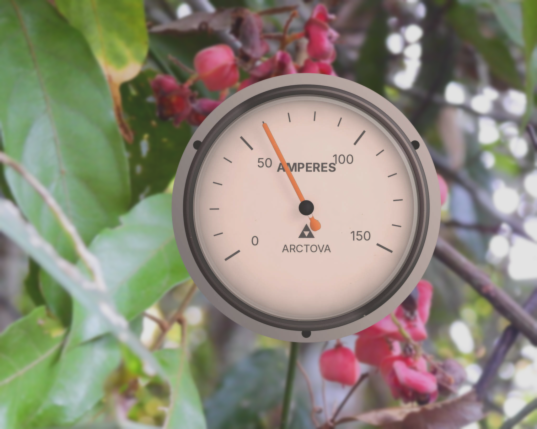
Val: 60 A
